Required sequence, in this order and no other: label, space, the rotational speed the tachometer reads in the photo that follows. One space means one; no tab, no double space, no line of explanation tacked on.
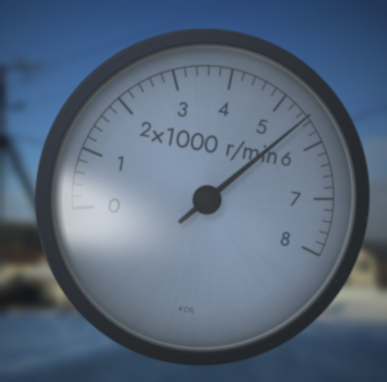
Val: 5500 rpm
